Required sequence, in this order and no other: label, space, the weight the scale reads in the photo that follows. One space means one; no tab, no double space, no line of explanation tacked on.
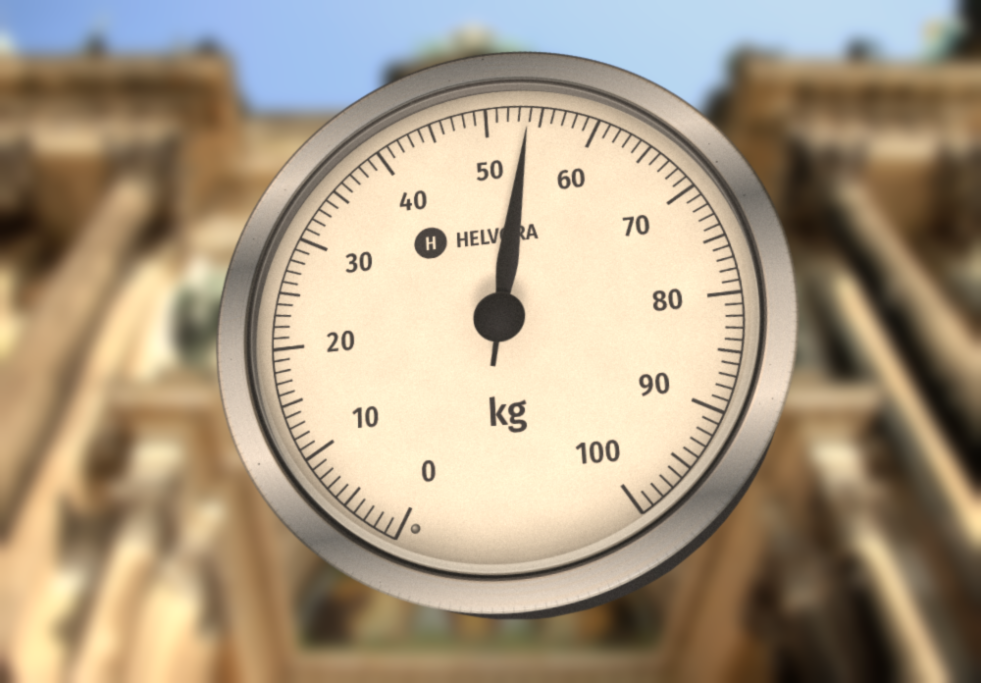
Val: 54 kg
